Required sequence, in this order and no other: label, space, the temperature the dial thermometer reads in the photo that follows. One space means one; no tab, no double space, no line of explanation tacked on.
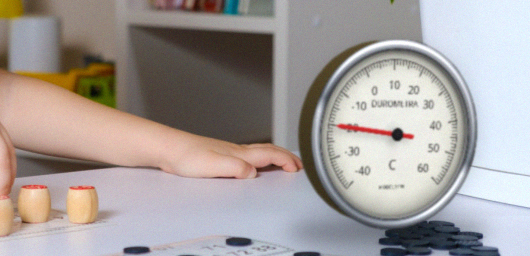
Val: -20 °C
